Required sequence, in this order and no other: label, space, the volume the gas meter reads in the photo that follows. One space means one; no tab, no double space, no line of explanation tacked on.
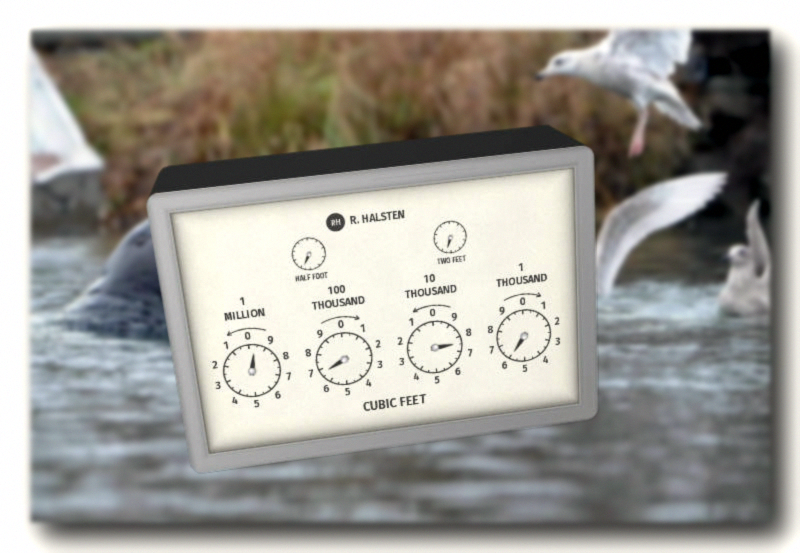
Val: 967600 ft³
